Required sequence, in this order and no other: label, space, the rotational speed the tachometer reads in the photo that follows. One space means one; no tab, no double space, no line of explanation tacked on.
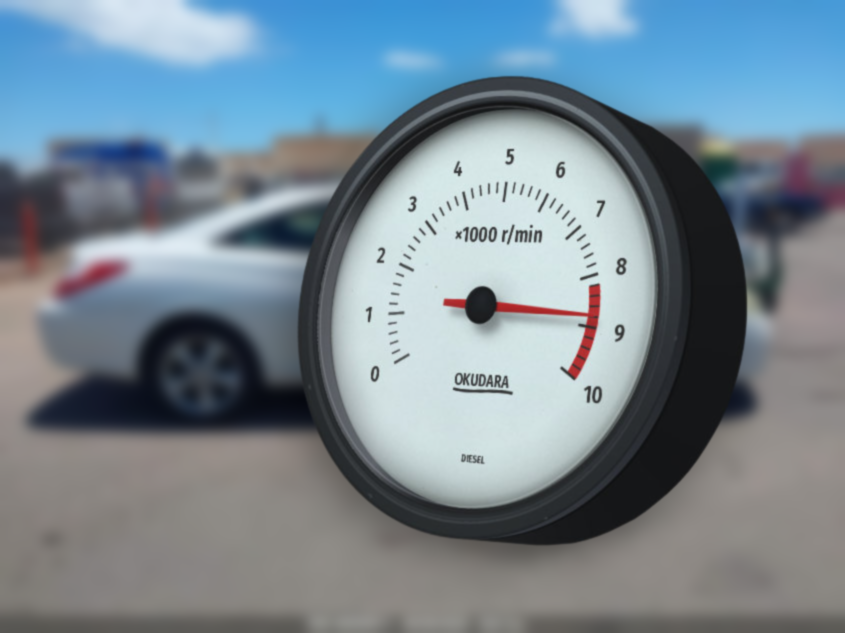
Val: 8800 rpm
